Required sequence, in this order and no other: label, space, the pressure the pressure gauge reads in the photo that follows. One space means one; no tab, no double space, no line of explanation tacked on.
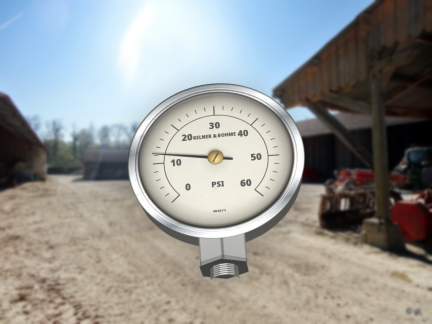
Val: 12 psi
